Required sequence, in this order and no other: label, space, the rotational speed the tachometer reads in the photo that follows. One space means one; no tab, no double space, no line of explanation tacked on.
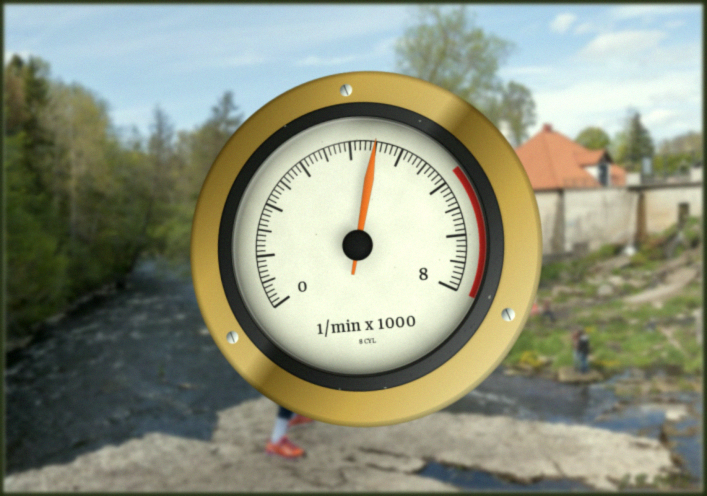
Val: 4500 rpm
